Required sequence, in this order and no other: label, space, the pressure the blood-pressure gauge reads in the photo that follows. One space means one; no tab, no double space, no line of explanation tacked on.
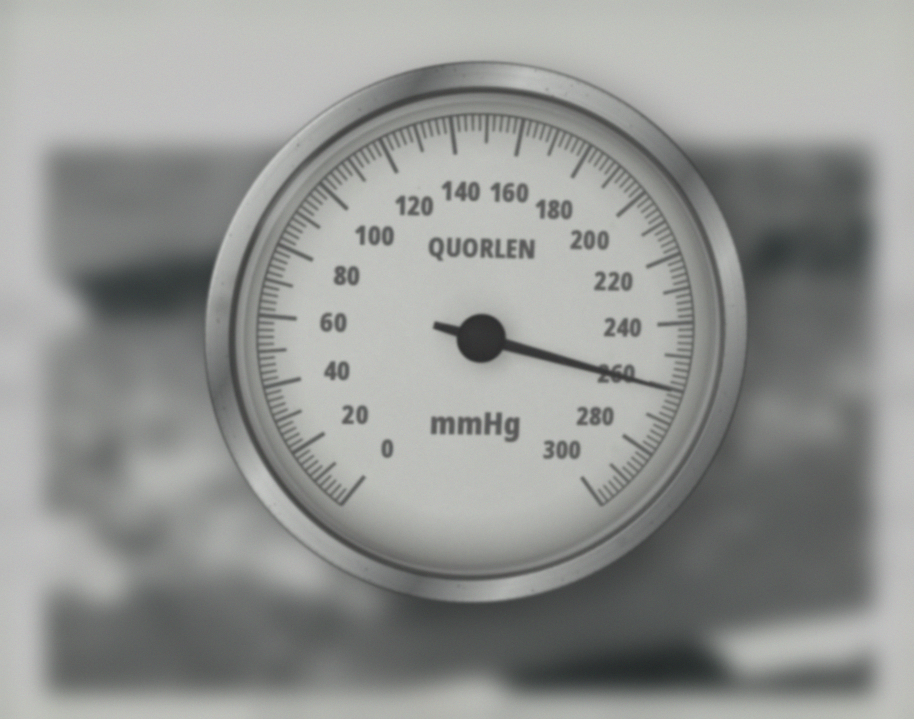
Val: 260 mmHg
